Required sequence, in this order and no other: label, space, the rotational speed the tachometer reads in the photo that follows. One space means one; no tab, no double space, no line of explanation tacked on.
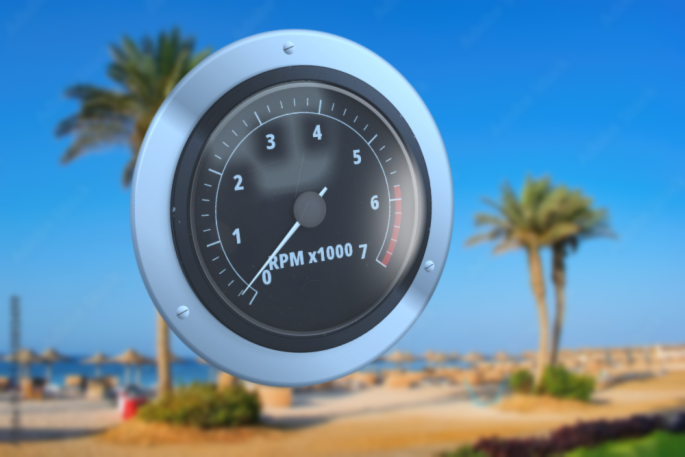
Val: 200 rpm
